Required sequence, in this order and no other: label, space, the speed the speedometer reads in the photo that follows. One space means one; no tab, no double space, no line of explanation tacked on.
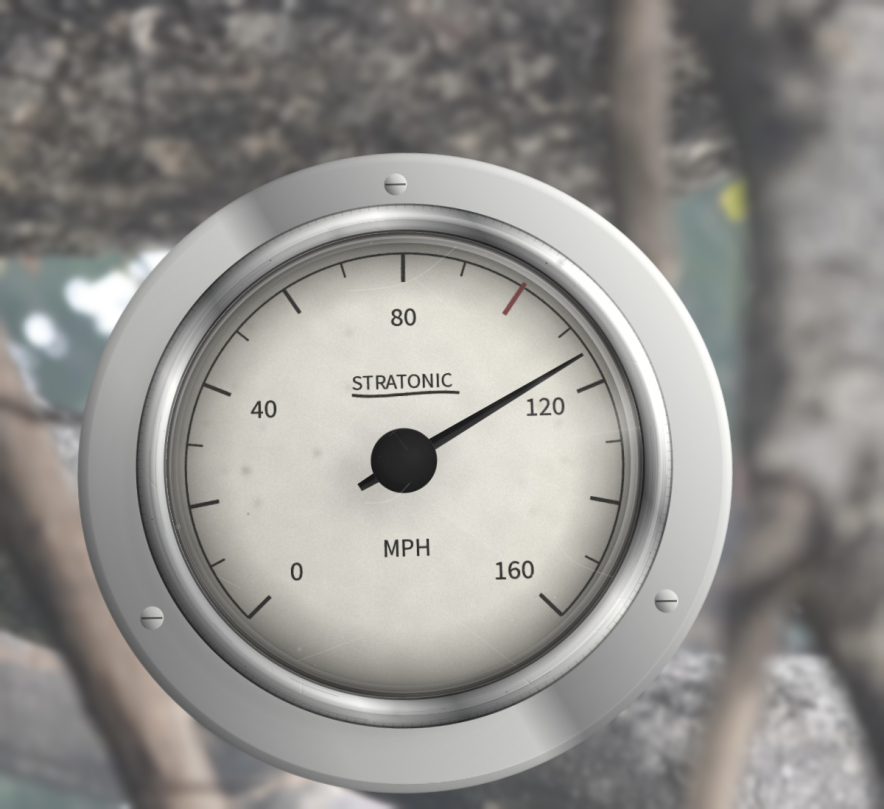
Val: 115 mph
